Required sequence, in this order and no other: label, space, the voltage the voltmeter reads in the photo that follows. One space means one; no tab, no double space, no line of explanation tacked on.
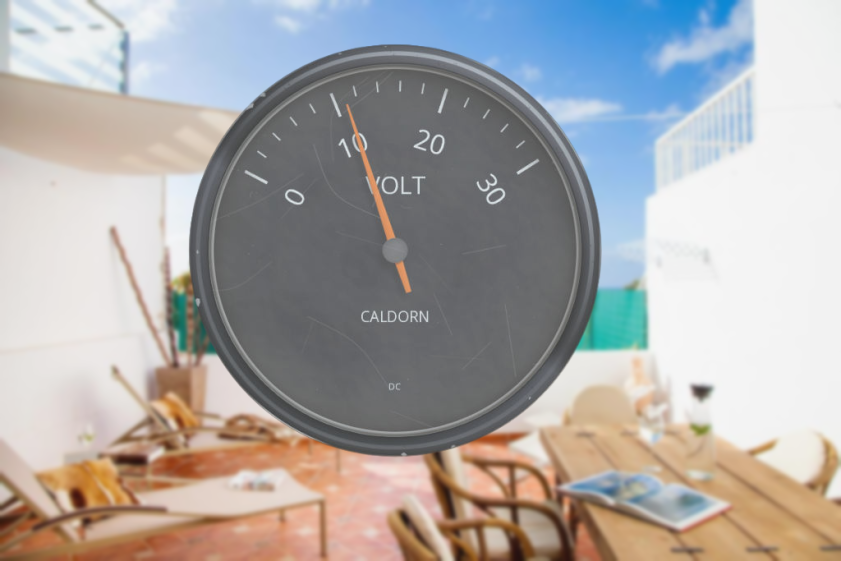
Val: 11 V
